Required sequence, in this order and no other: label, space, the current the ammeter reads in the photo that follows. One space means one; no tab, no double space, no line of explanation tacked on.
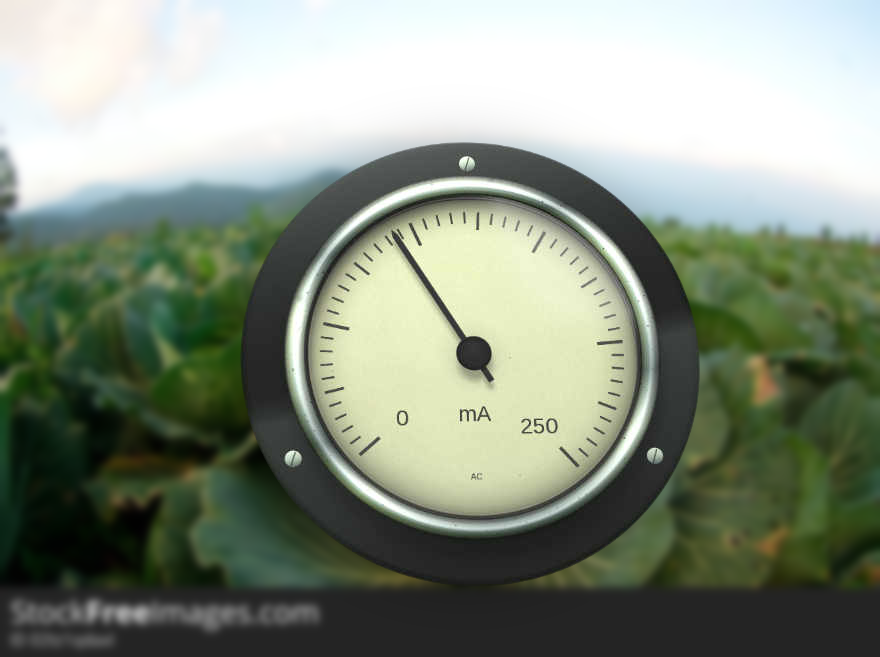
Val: 92.5 mA
